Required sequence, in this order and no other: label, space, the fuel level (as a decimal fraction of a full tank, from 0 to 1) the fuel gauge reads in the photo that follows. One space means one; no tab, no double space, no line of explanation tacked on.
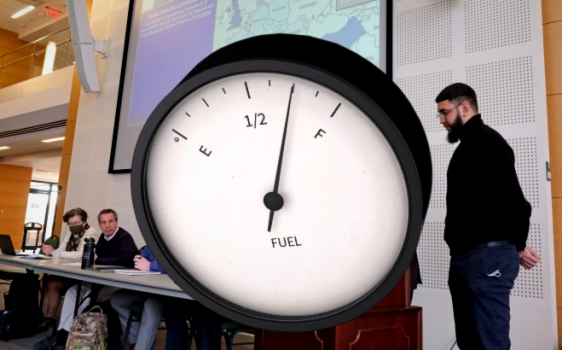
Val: 0.75
